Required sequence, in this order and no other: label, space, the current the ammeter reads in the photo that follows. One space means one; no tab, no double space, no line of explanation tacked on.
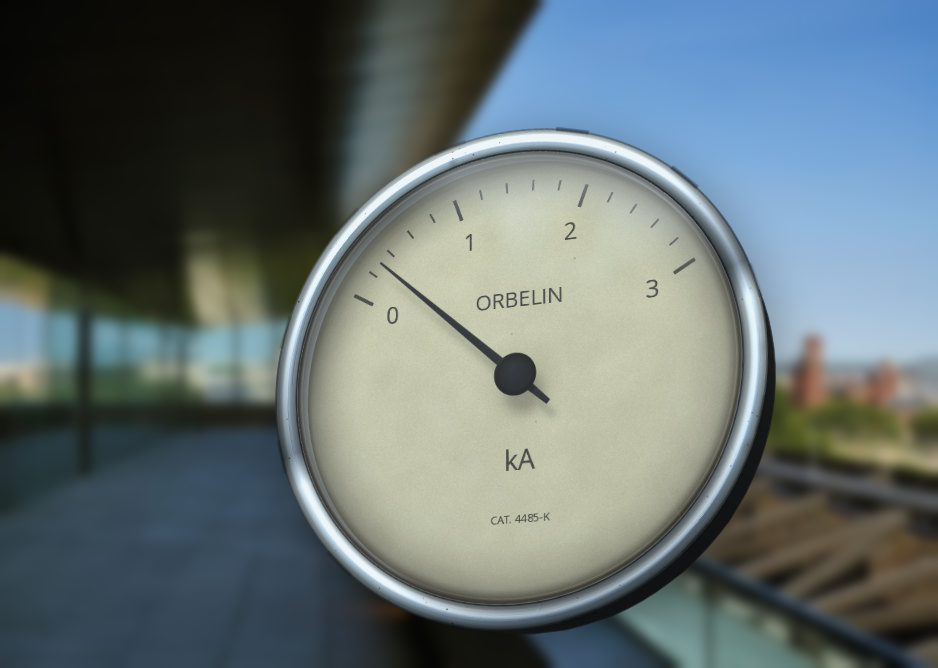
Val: 0.3 kA
